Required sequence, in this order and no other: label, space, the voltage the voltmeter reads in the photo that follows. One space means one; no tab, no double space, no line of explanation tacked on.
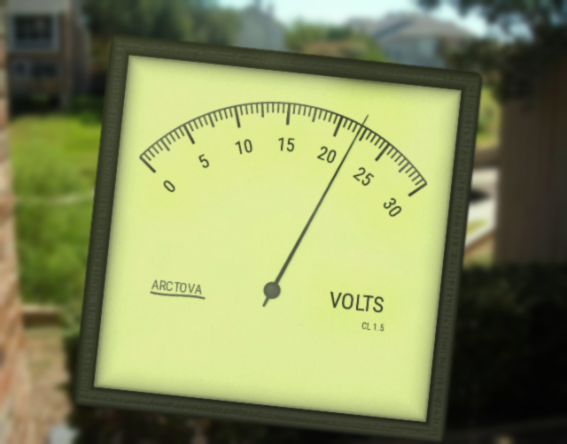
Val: 22 V
